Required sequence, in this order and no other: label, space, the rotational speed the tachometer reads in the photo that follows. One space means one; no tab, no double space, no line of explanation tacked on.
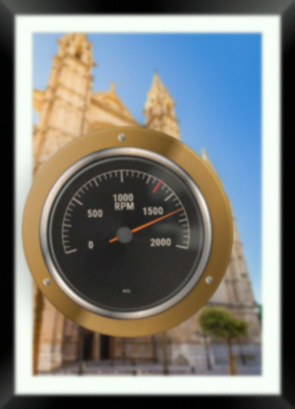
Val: 1650 rpm
